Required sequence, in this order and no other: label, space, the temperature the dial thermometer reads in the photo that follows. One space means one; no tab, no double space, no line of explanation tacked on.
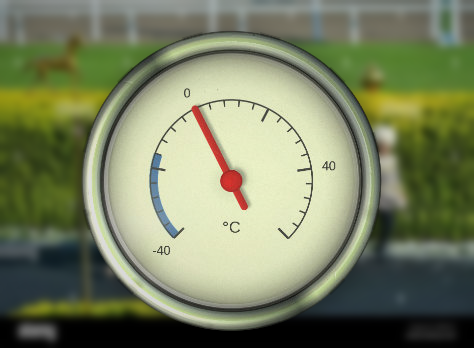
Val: 0 °C
